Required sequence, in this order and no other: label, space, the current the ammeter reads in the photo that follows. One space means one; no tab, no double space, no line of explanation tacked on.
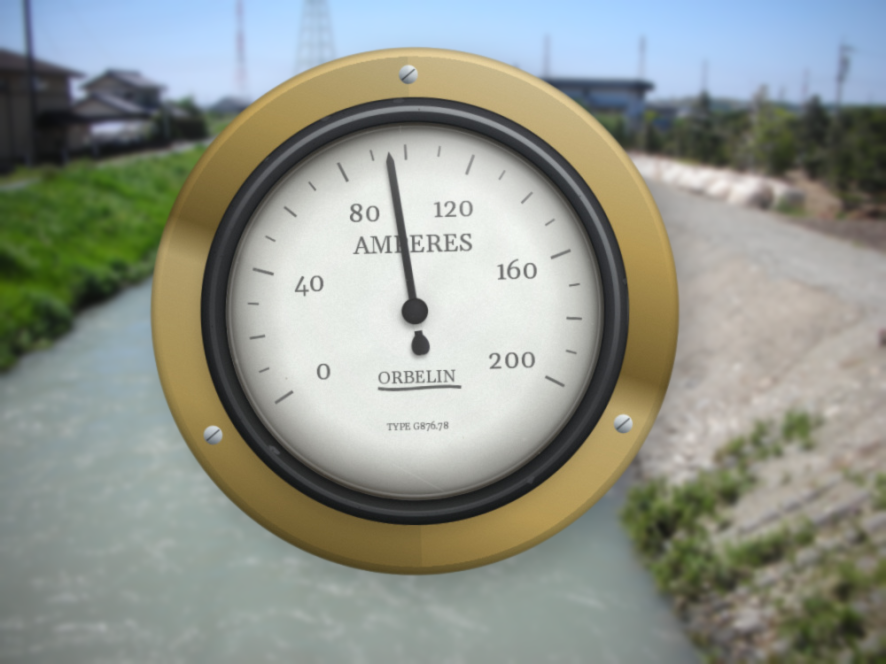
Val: 95 A
